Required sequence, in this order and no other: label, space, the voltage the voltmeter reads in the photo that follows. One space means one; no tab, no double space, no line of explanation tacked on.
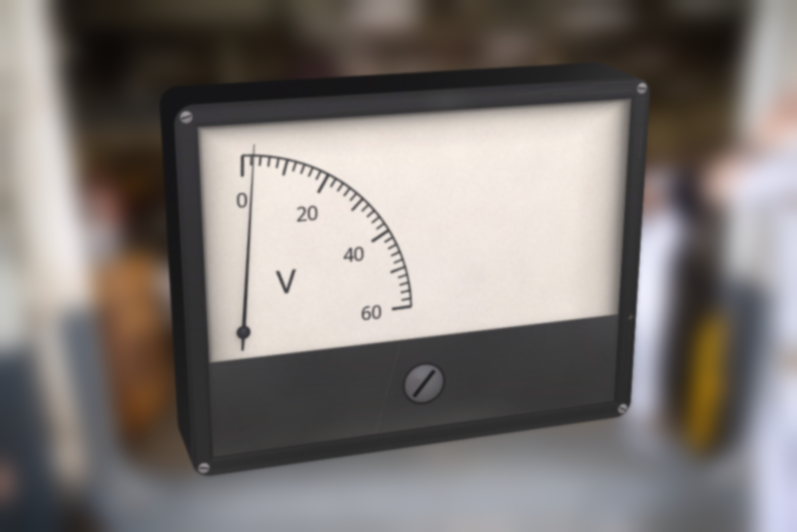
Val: 2 V
